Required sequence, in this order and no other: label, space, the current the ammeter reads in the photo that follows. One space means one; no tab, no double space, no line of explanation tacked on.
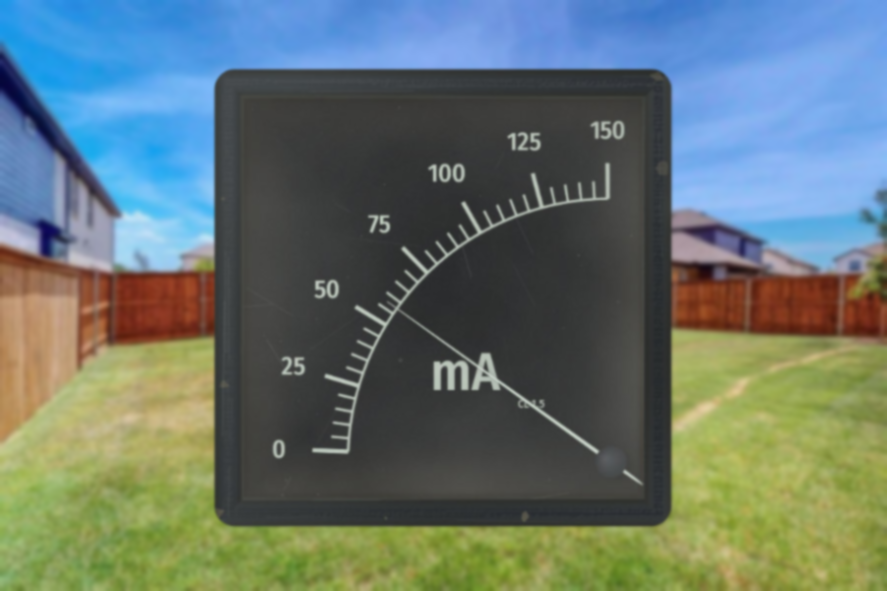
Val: 57.5 mA
